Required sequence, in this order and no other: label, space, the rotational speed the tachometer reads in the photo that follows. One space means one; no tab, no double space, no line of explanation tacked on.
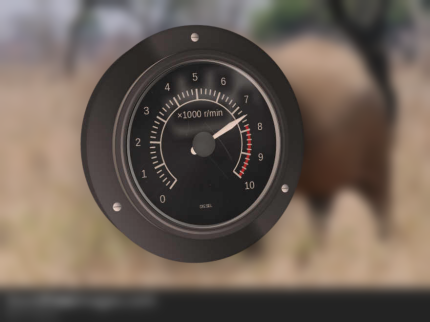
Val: 7400 rpm
